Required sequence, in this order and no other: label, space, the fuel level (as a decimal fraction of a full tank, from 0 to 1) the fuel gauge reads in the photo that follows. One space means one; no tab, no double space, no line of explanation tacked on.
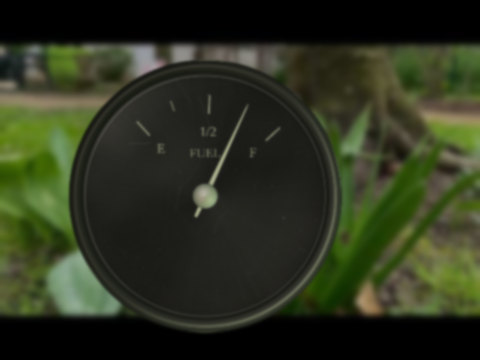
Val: 0.75
